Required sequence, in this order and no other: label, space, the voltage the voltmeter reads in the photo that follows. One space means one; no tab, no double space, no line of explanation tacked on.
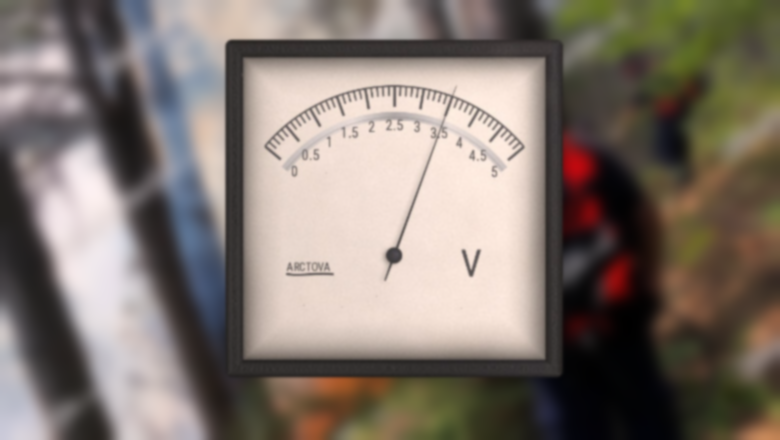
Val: 3.5 V
